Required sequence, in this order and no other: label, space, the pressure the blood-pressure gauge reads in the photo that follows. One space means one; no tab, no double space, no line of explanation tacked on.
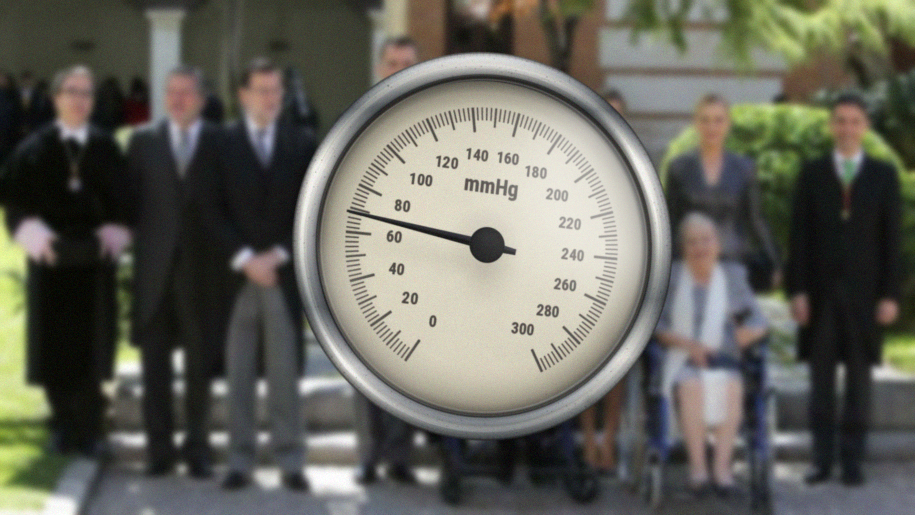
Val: 68 mmHg
